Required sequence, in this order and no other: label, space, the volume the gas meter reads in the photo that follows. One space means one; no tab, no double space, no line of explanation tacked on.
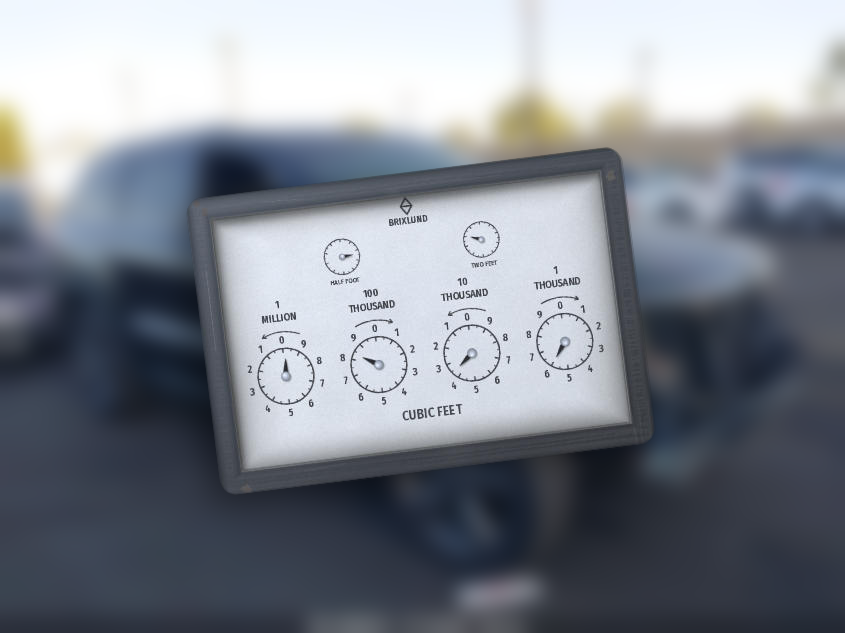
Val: 983600 ft³
